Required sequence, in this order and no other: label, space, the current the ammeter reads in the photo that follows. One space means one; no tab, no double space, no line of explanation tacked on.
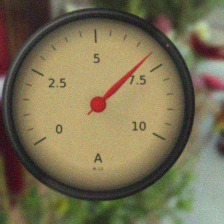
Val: 7 A
